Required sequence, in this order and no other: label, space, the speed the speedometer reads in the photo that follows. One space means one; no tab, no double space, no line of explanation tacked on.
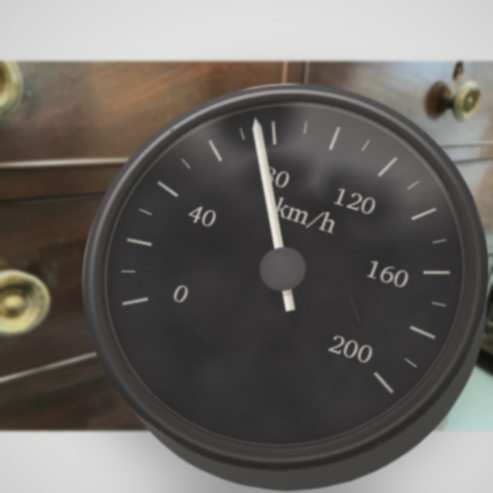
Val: 75 km/h
